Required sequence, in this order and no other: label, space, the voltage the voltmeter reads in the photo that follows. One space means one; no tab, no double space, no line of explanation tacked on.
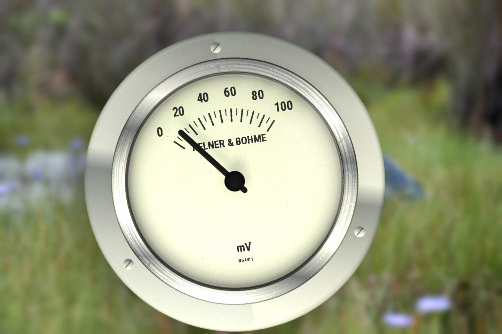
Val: 10 mV
